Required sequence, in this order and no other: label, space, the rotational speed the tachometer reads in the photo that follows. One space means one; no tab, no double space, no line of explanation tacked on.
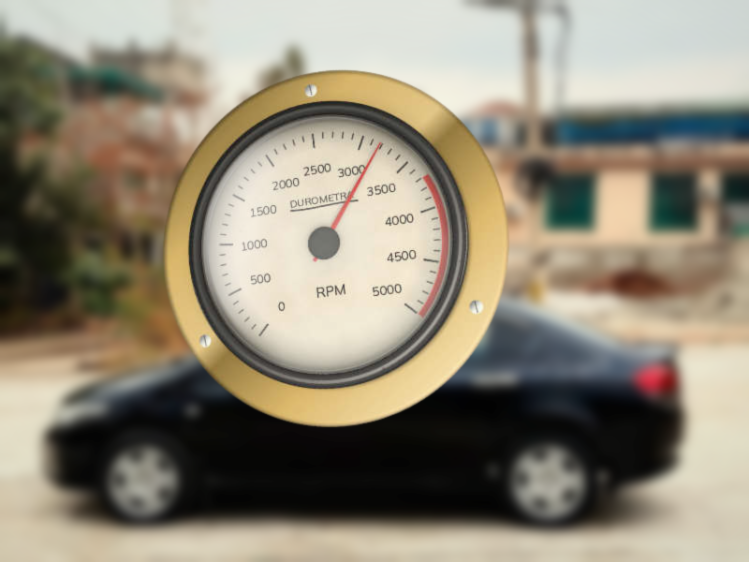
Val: 3200 rpm
